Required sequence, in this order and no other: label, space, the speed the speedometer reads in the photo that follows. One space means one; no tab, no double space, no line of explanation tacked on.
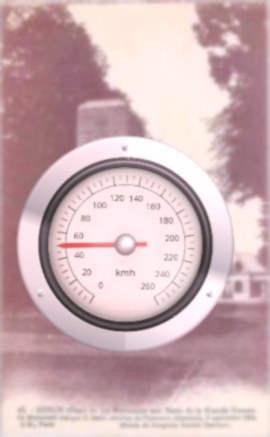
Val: 50 km/h
